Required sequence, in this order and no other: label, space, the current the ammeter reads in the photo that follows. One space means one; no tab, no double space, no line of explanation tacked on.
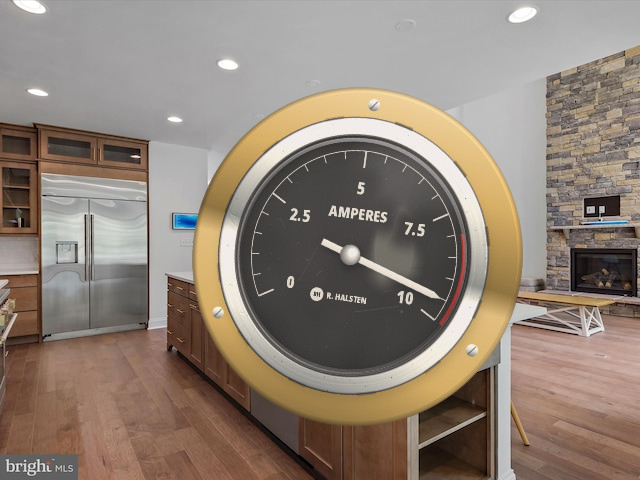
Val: 9.5 A
